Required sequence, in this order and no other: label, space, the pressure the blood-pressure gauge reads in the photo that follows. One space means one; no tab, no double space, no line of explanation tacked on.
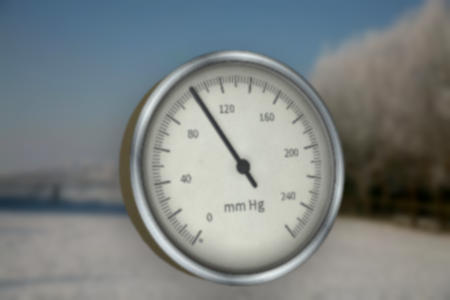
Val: 100 mmHg
